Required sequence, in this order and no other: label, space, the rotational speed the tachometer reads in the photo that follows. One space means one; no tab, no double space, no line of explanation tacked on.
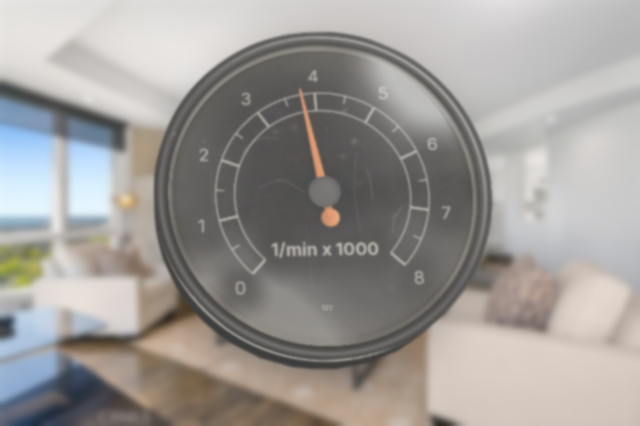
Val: 3750 rpm
